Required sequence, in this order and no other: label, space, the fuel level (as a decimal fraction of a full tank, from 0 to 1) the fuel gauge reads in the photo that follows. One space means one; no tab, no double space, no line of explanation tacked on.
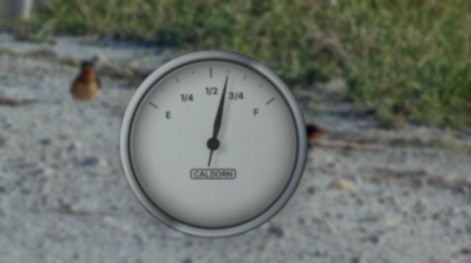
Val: 0.625
